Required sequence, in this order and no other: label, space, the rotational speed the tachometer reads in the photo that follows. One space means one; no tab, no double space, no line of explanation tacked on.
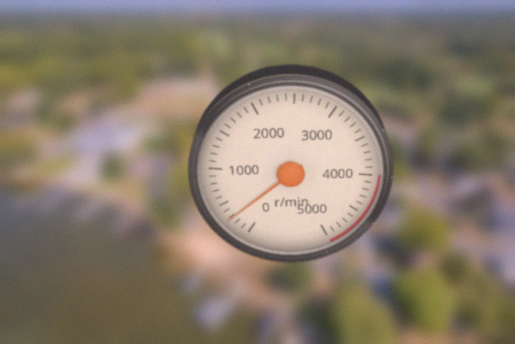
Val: 300 rpm
